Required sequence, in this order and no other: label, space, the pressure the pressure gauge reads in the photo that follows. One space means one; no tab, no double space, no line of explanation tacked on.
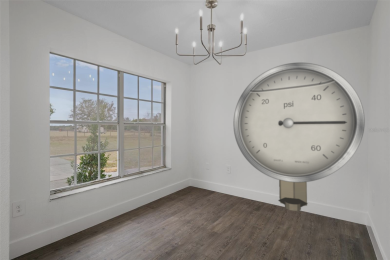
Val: 50 psi
